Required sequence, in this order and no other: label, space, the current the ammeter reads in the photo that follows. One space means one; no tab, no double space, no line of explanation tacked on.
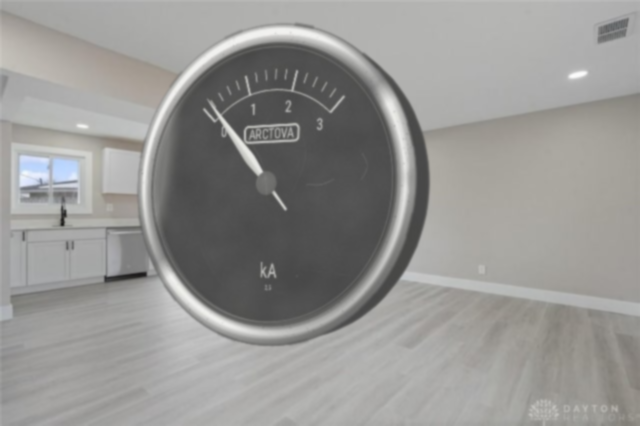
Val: 0.2 kA
